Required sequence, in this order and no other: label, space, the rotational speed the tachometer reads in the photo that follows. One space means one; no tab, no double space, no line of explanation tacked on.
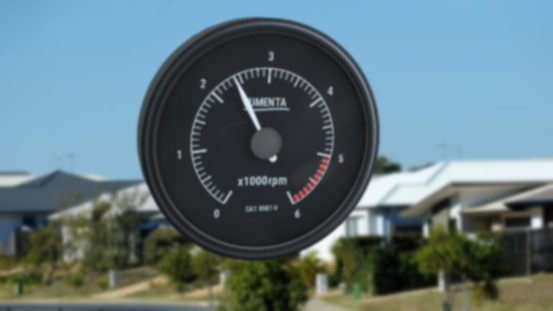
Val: 2400 rpm
